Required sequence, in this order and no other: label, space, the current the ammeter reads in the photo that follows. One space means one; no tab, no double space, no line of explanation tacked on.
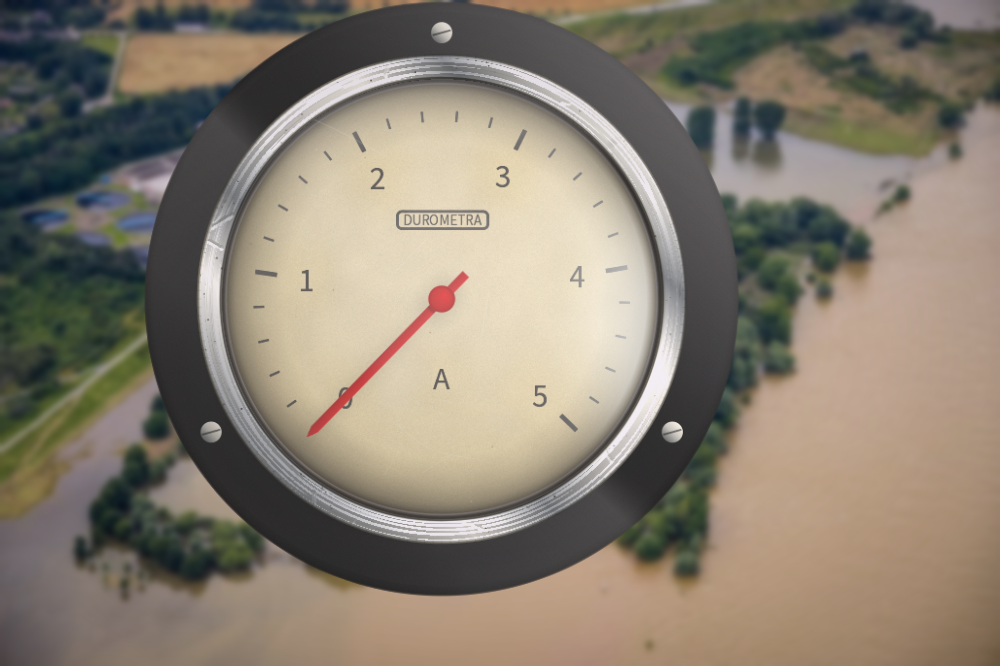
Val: 0 A
